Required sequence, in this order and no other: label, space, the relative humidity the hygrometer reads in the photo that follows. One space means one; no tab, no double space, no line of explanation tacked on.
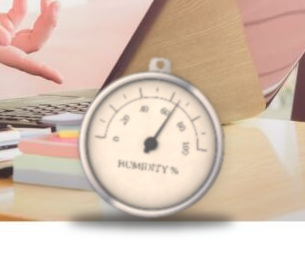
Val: 65 %
